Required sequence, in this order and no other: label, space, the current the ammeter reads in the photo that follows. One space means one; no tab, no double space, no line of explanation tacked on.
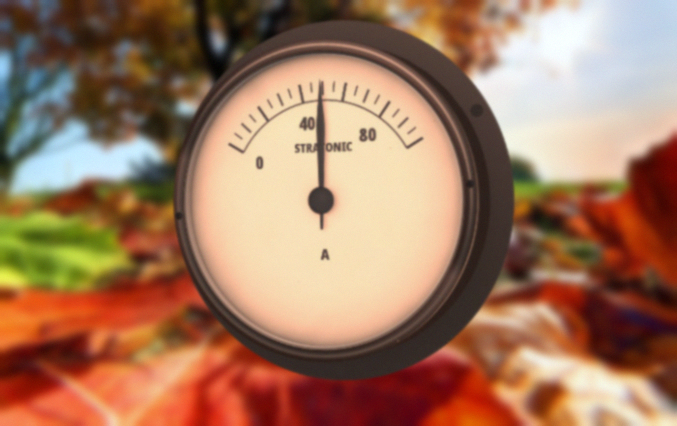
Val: 50 A
